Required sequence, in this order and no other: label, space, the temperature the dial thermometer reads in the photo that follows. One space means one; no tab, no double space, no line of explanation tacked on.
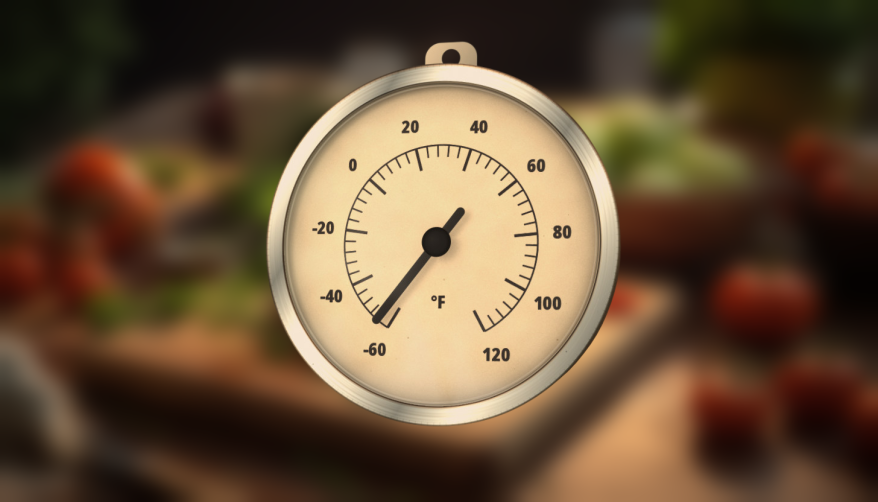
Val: -56 °F
